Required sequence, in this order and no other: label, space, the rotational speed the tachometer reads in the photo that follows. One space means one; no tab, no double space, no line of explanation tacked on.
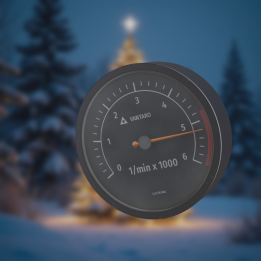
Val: 5200 rpm
